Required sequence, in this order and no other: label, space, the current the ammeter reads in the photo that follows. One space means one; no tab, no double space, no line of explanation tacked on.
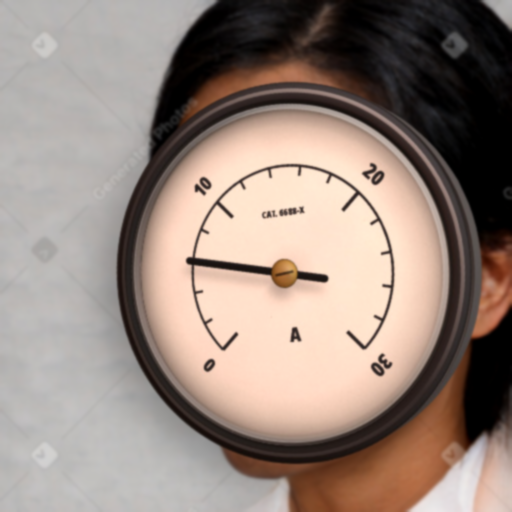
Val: 6 A
